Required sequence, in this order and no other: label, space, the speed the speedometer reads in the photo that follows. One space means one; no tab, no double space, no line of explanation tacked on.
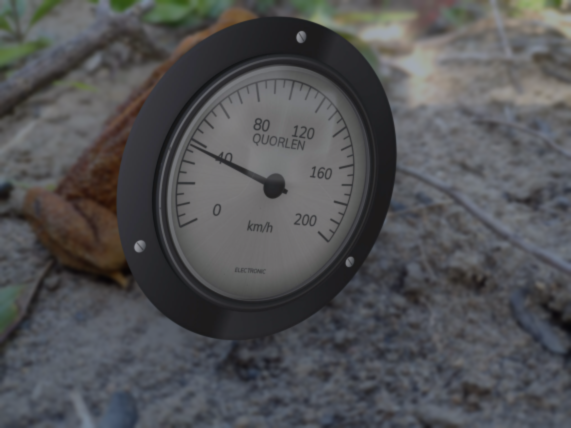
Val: 37.5 km/h
